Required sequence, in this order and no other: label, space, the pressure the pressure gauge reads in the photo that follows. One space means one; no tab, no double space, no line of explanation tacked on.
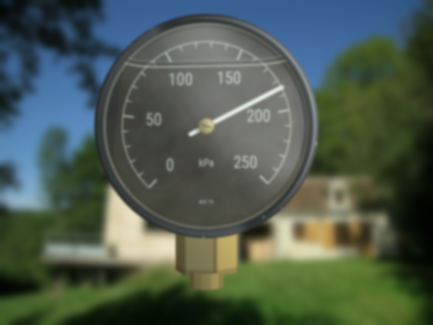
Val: 185 kPa
